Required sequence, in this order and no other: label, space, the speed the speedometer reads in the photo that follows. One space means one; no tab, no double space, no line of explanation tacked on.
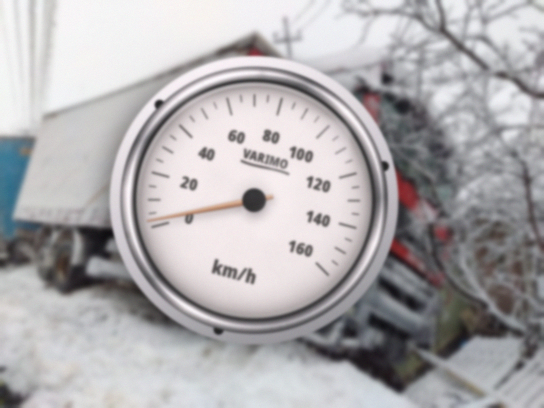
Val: 2.5 km/h
